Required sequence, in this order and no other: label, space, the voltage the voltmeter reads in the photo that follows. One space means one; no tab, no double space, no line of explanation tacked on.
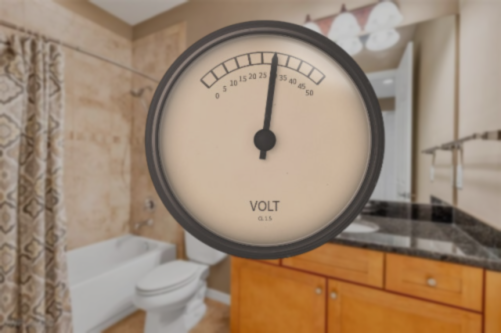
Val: 30 V
